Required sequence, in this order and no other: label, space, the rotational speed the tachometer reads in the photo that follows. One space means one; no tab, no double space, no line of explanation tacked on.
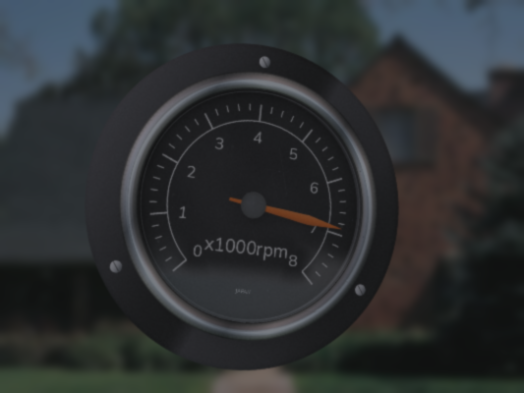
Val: 6900 rpm
